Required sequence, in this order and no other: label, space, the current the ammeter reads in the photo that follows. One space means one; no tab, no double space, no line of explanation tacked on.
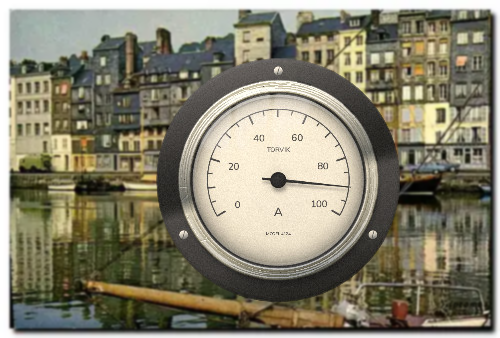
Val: 90 A
